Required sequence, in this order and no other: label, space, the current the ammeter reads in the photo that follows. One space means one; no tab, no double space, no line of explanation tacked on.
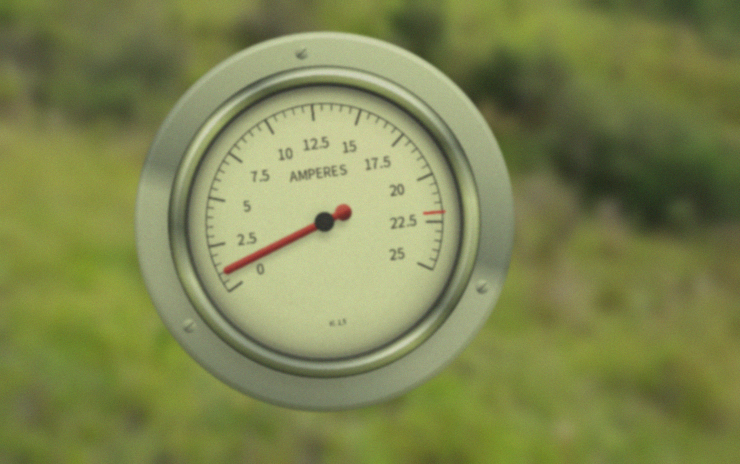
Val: 1 A
